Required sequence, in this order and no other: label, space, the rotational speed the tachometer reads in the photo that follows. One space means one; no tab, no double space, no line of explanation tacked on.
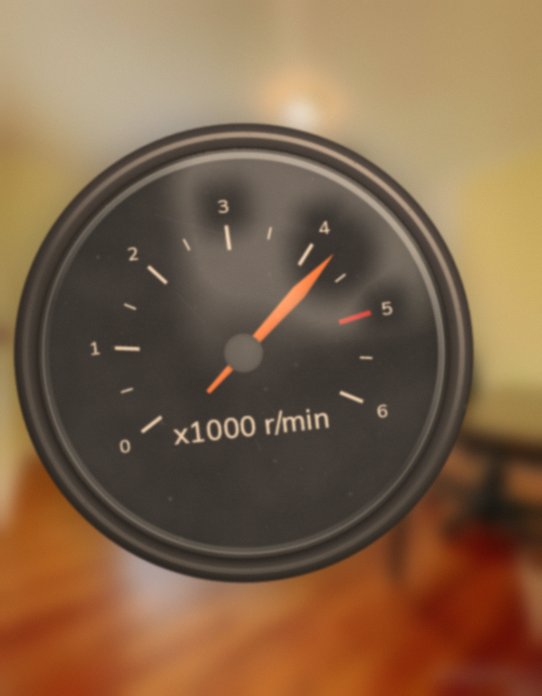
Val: 4250 rpm
